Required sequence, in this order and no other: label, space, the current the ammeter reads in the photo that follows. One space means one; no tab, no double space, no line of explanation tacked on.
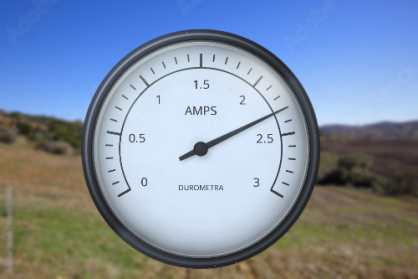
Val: 2.3 A
